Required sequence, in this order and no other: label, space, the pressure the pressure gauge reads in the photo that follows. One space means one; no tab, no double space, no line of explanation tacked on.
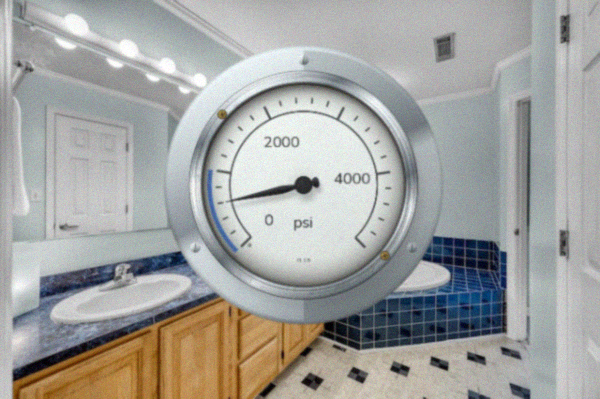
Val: 600 psi
